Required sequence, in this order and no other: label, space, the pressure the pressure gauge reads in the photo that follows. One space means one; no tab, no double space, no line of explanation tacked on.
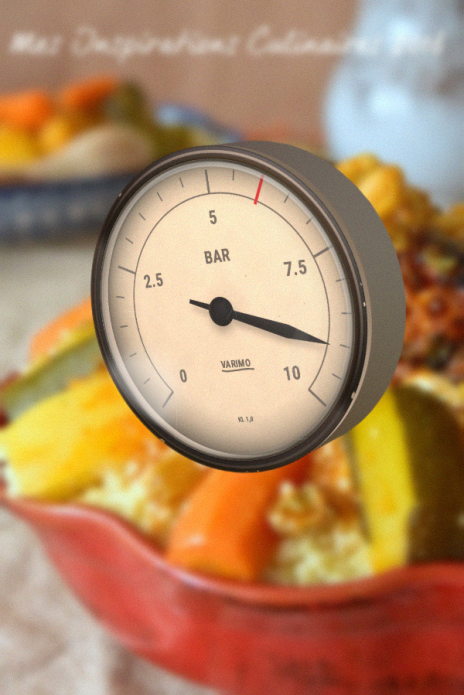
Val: 9 bar
